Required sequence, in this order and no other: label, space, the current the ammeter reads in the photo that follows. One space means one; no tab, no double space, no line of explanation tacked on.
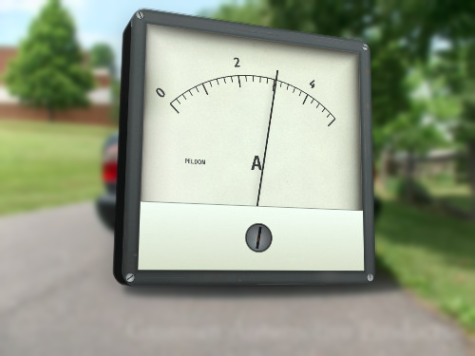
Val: 3 A
